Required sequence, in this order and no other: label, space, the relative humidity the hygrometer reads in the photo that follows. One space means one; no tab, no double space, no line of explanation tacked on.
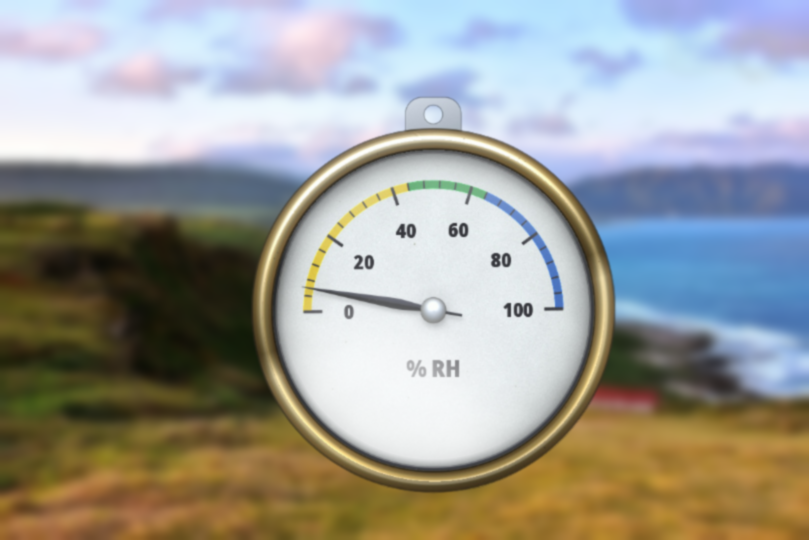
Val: 6 %
